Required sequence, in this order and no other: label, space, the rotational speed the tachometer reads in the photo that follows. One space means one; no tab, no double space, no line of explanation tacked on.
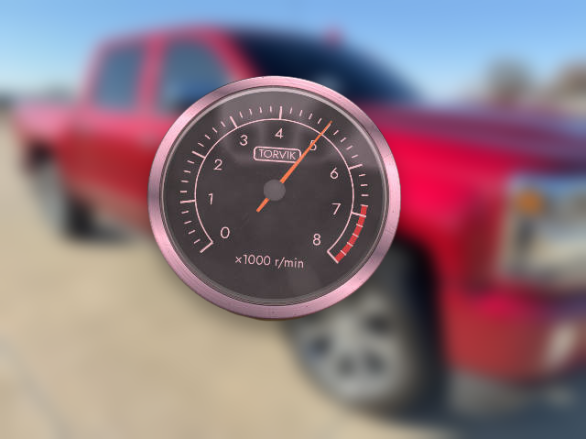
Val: 5000 rpm
